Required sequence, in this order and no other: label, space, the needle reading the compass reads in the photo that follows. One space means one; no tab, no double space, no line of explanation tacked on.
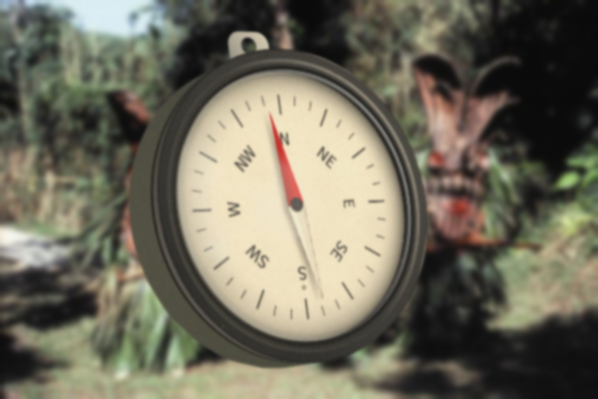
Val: 350 °
